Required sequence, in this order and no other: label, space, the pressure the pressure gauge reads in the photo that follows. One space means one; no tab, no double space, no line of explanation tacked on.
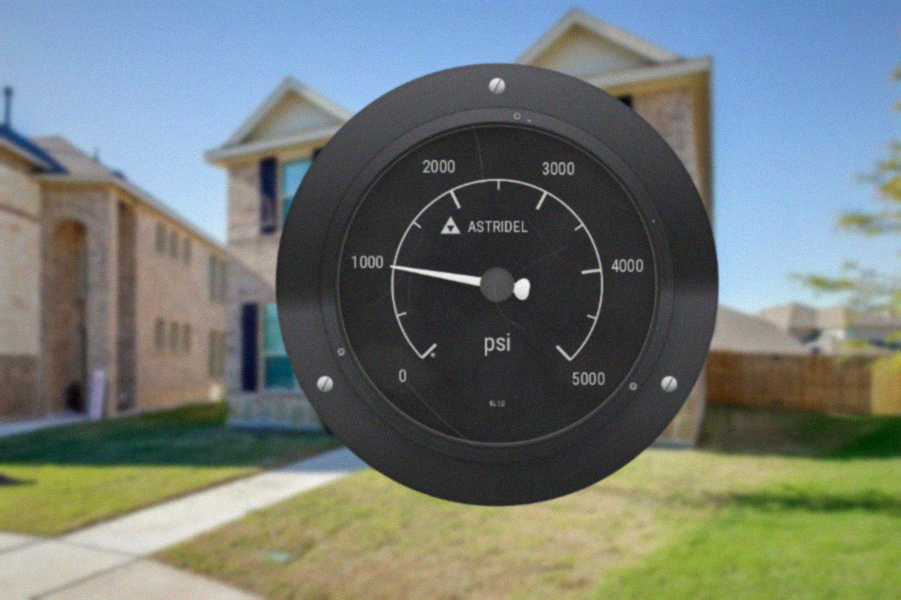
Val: 1000 psi
